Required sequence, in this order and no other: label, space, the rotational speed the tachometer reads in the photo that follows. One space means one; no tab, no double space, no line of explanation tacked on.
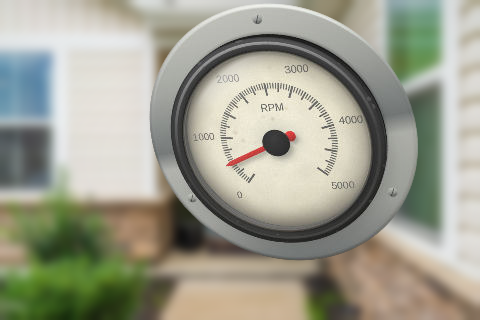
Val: 500 rpm
